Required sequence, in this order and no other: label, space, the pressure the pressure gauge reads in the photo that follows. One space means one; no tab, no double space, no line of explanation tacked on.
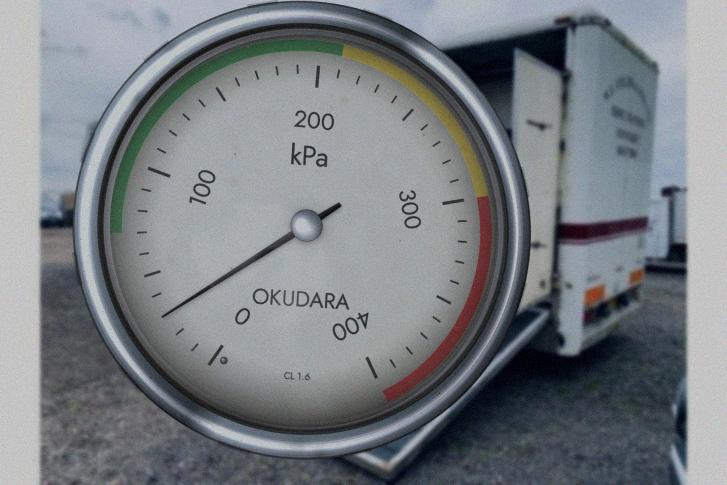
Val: 30 kPa
